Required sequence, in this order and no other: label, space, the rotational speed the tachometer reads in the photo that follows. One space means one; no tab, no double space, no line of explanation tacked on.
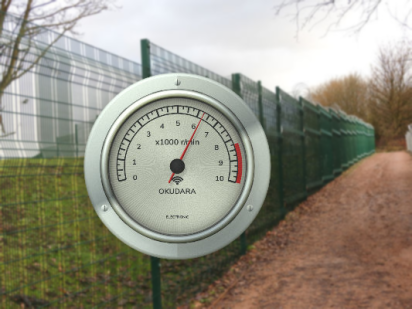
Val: 6250 rpm
